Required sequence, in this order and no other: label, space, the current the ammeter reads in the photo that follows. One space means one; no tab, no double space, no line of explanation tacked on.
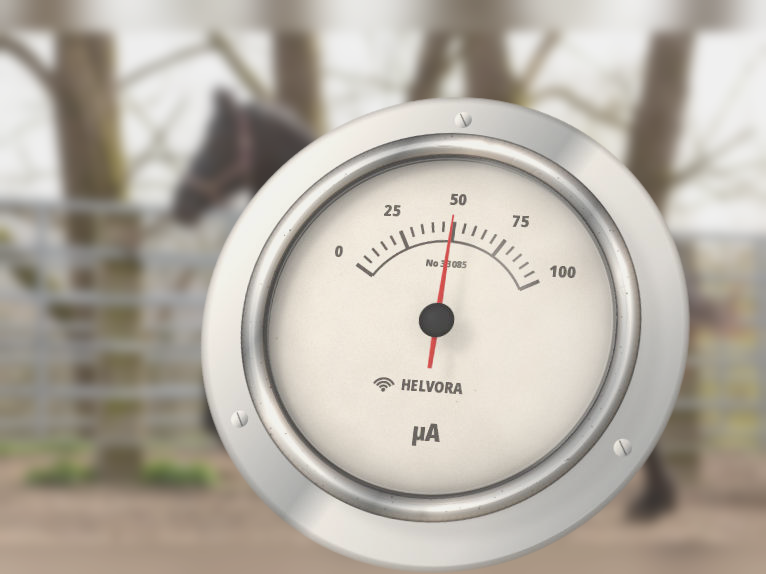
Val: 50 µA
